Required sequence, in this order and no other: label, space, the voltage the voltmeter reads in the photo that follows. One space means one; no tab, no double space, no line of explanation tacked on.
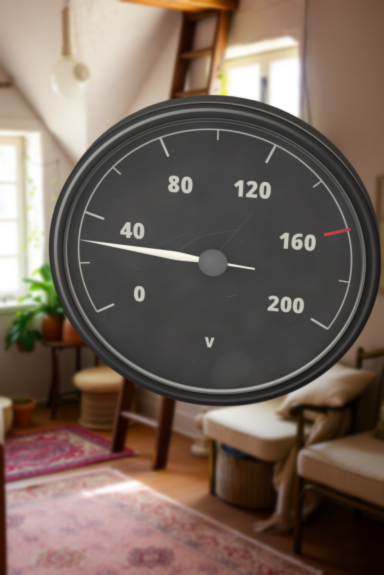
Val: 30 V
